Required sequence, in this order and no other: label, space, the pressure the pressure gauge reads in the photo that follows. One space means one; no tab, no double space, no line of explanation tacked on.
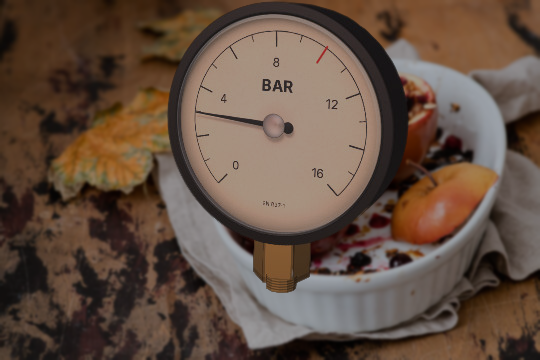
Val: 3 bar
